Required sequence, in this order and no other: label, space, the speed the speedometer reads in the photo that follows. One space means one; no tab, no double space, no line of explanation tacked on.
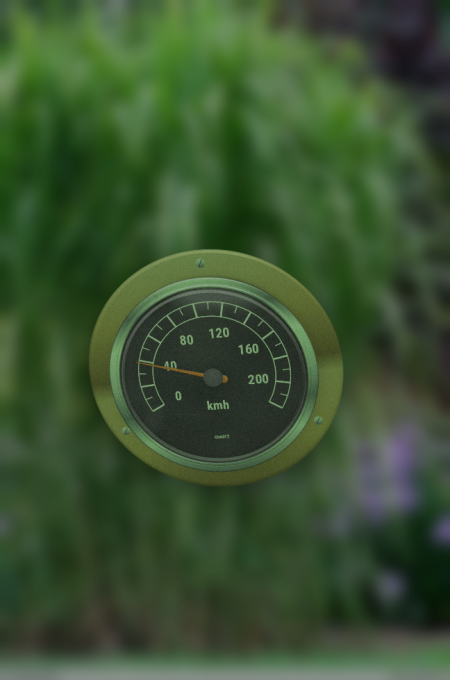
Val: 40 km/h
